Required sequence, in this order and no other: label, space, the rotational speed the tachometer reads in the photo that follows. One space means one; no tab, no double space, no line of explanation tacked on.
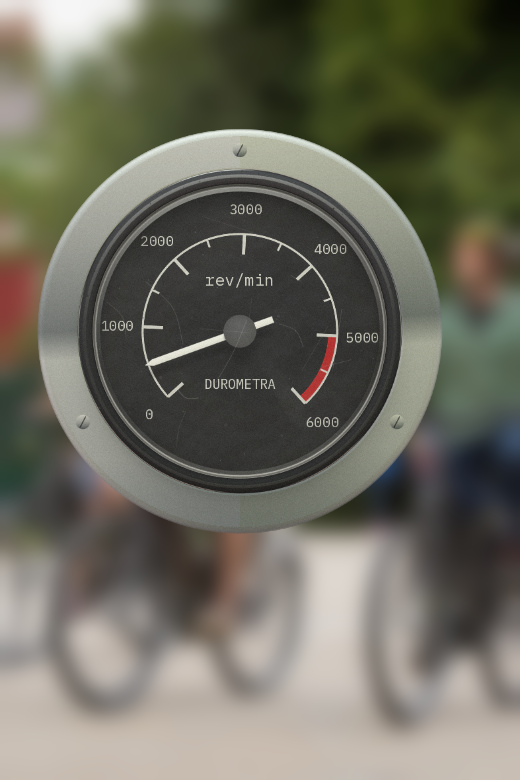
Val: 500 rpm
